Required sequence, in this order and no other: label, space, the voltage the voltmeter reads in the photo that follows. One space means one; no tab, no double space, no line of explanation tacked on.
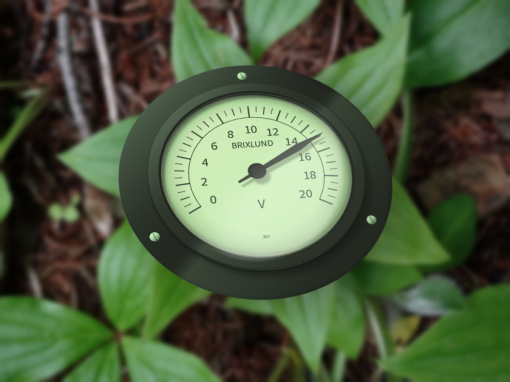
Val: 15 V
